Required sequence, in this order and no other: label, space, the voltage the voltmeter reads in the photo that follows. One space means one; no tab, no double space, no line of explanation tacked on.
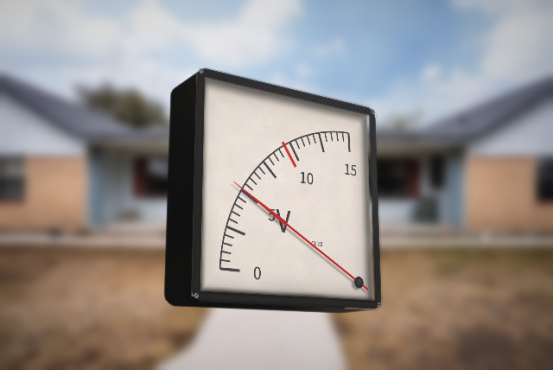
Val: 5 V
